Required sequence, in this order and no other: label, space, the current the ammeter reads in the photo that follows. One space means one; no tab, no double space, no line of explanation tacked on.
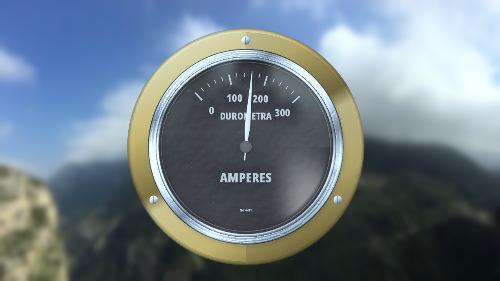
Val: 160 A
